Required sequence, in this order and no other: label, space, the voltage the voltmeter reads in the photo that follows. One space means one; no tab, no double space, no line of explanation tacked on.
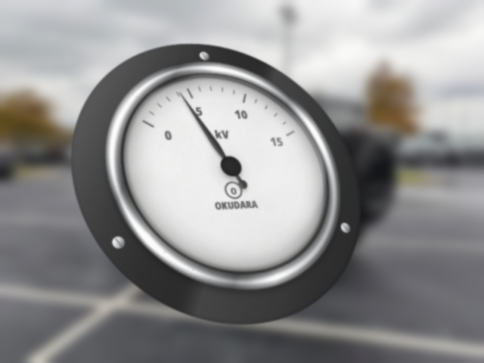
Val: 4 kV
